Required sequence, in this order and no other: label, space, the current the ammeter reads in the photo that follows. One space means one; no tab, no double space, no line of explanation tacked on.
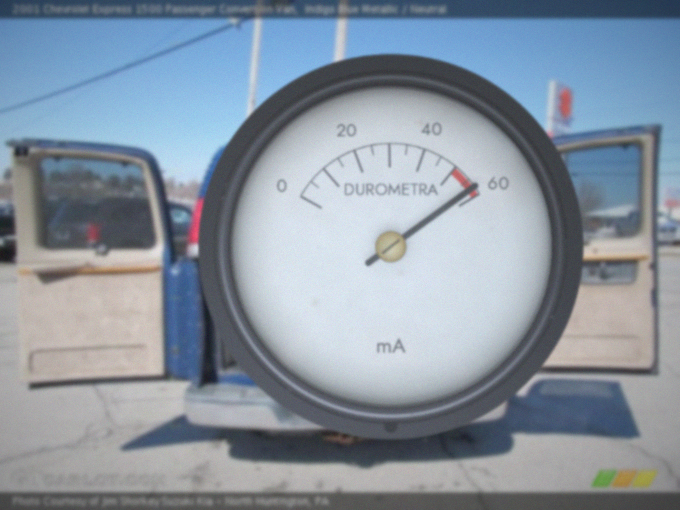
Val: 57.5 mA
